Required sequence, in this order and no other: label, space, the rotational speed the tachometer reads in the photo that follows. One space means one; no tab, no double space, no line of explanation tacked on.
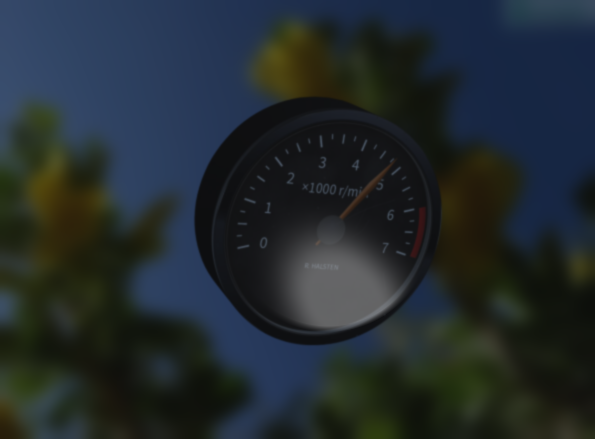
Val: 4750 rpm
